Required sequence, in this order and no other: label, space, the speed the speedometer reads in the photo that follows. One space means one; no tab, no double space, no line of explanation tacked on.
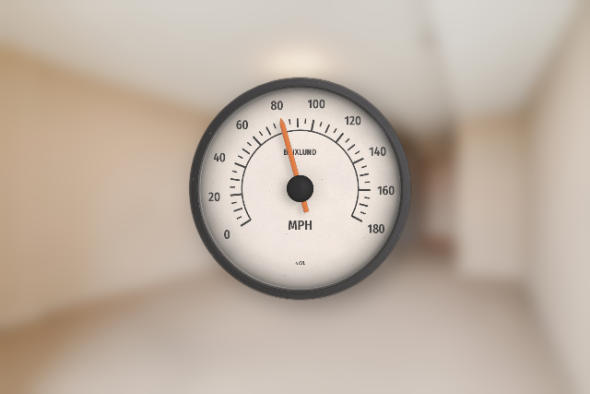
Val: 80 mph
